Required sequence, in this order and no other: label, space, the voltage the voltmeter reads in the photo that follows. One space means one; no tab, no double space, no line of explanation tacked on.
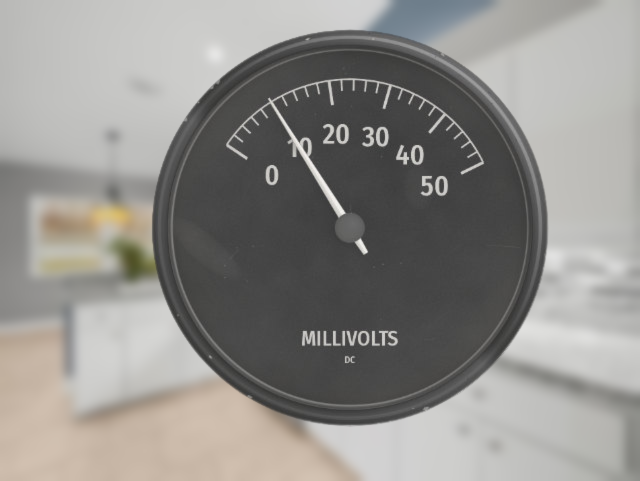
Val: 10 mV
